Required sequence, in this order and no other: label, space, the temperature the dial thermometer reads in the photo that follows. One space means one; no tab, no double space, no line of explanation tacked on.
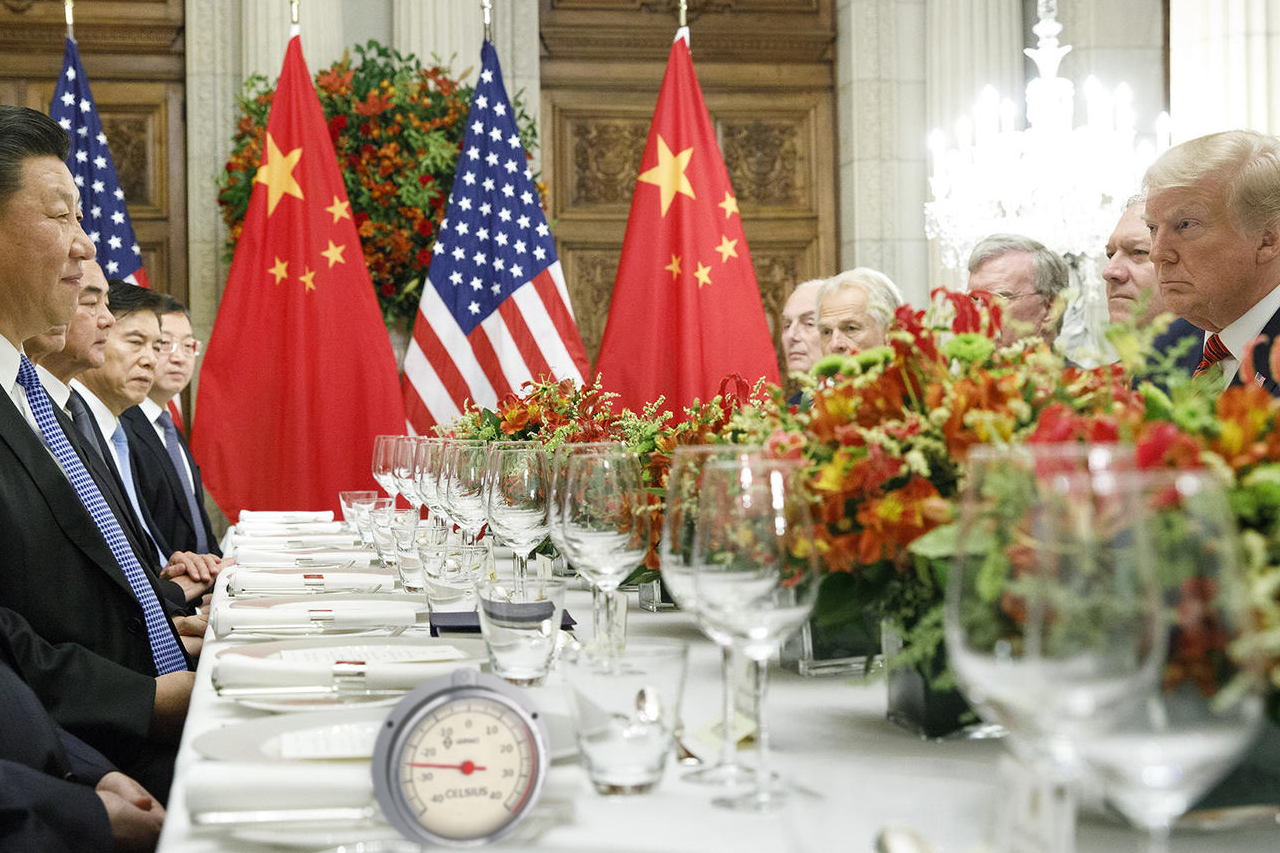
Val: -25 °C
